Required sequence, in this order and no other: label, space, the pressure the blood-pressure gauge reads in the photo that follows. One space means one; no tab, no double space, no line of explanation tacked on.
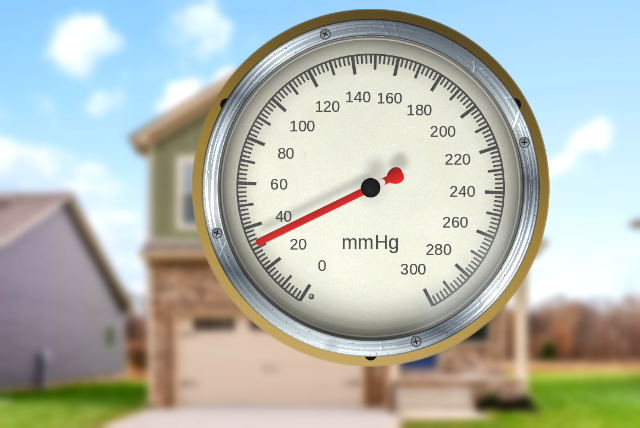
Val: 32 mmHg
